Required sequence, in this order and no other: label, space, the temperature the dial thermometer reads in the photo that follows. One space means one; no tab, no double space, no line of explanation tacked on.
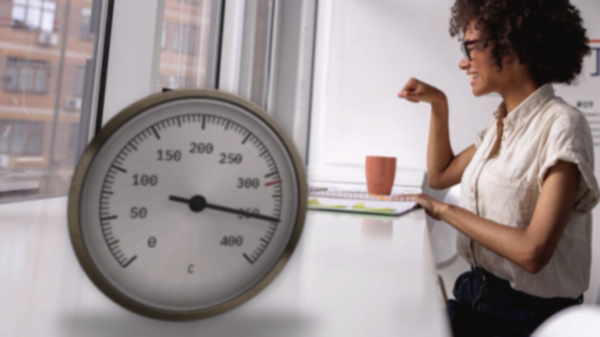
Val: 350 °C
